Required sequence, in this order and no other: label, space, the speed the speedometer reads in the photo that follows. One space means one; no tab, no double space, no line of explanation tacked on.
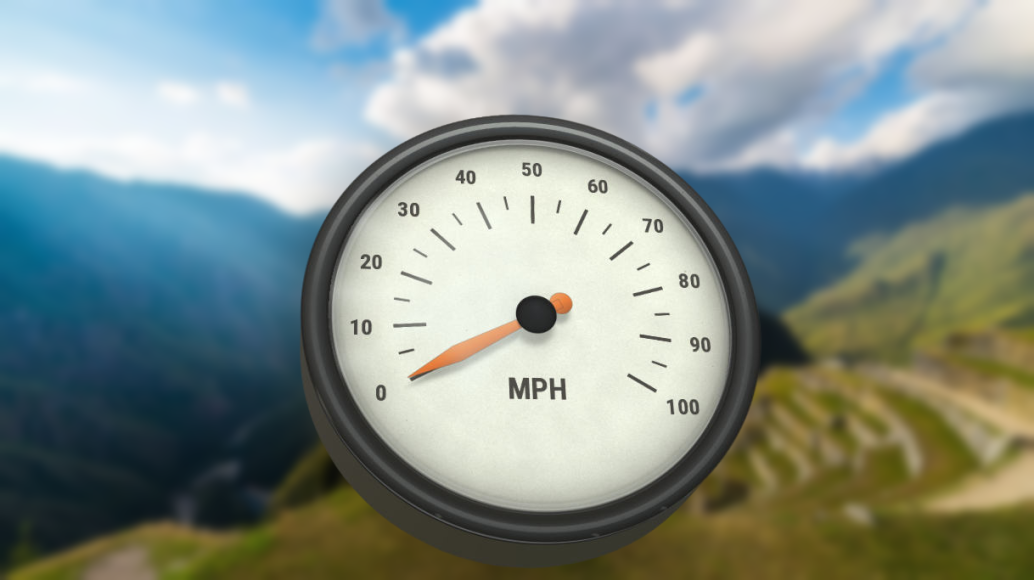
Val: 0 mph
